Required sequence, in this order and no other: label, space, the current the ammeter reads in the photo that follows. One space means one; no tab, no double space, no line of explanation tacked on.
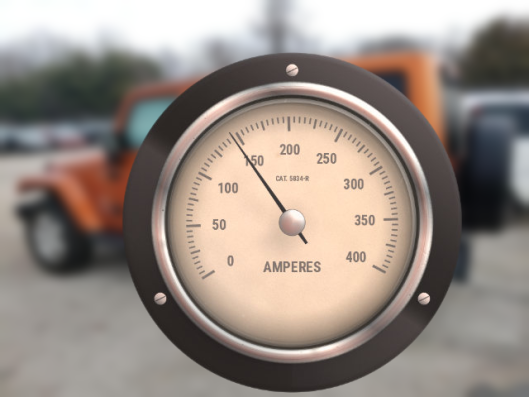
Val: 145 A
